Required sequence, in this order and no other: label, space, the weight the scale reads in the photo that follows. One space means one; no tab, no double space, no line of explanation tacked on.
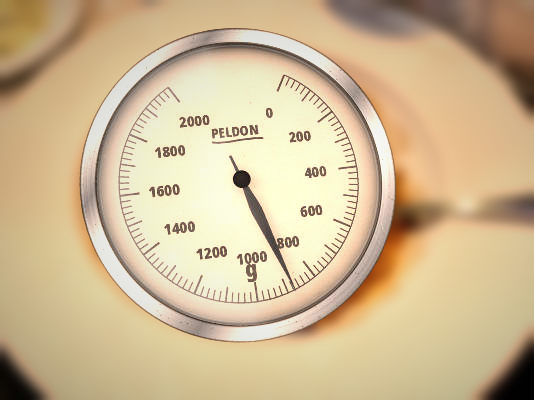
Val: 880 g
